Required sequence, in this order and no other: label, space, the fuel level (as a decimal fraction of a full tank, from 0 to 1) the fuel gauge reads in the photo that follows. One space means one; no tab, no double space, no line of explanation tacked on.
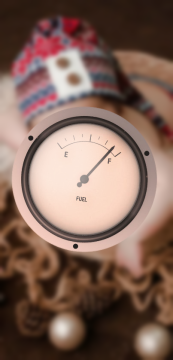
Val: 0.875
